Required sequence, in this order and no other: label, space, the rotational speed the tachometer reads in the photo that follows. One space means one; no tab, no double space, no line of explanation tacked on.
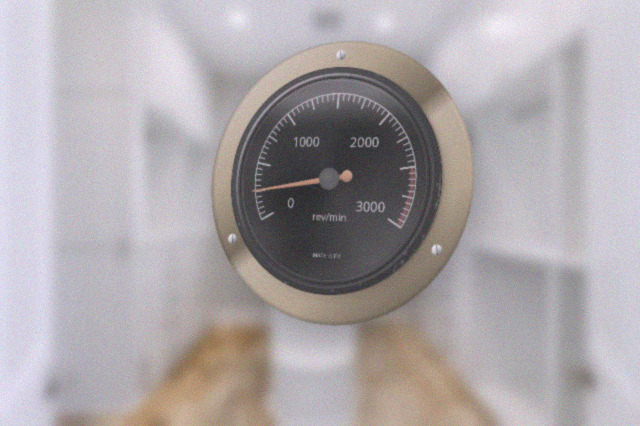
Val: 250 rpm
